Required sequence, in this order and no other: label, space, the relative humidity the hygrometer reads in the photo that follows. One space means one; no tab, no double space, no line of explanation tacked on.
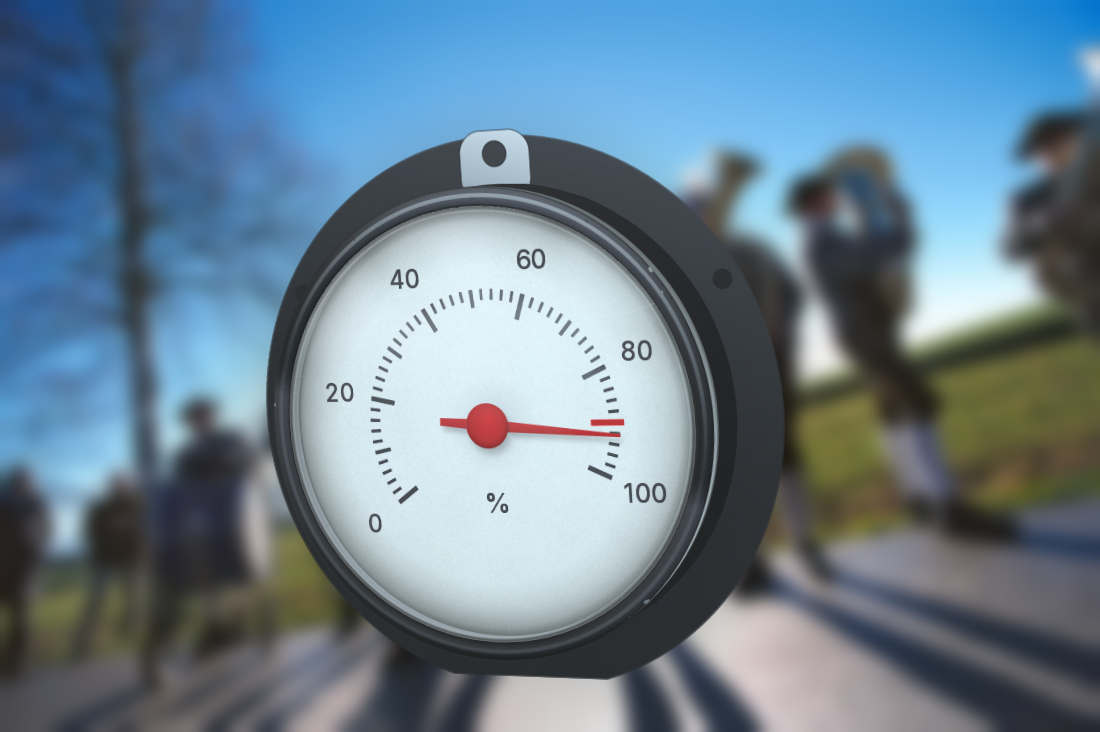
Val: 92 %
